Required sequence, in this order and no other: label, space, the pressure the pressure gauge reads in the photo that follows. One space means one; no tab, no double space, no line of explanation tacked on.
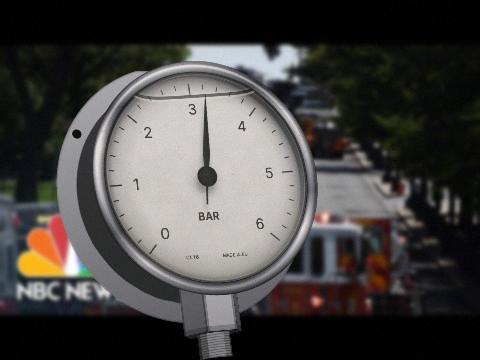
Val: 3.2 bar
